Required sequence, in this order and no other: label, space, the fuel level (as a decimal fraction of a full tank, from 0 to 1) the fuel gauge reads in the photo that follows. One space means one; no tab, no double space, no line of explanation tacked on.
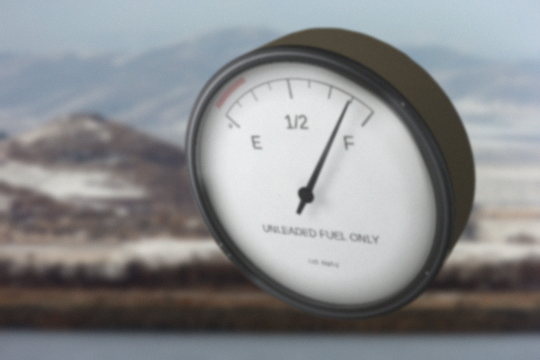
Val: 0.875
